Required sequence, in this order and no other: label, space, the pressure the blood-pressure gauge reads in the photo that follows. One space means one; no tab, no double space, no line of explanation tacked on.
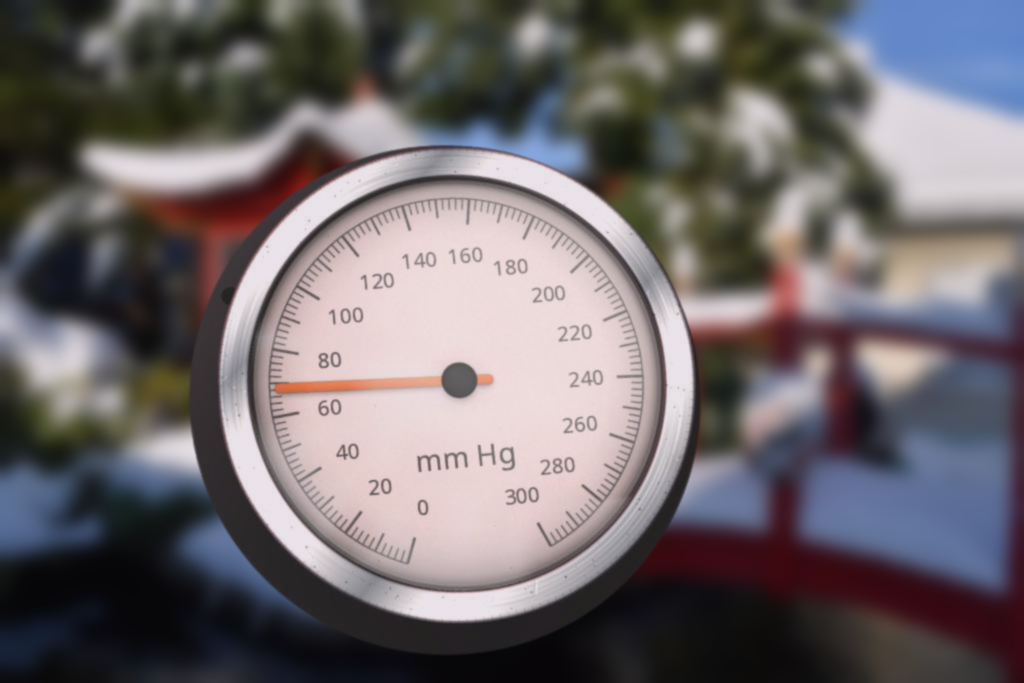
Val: 68 mmHg
